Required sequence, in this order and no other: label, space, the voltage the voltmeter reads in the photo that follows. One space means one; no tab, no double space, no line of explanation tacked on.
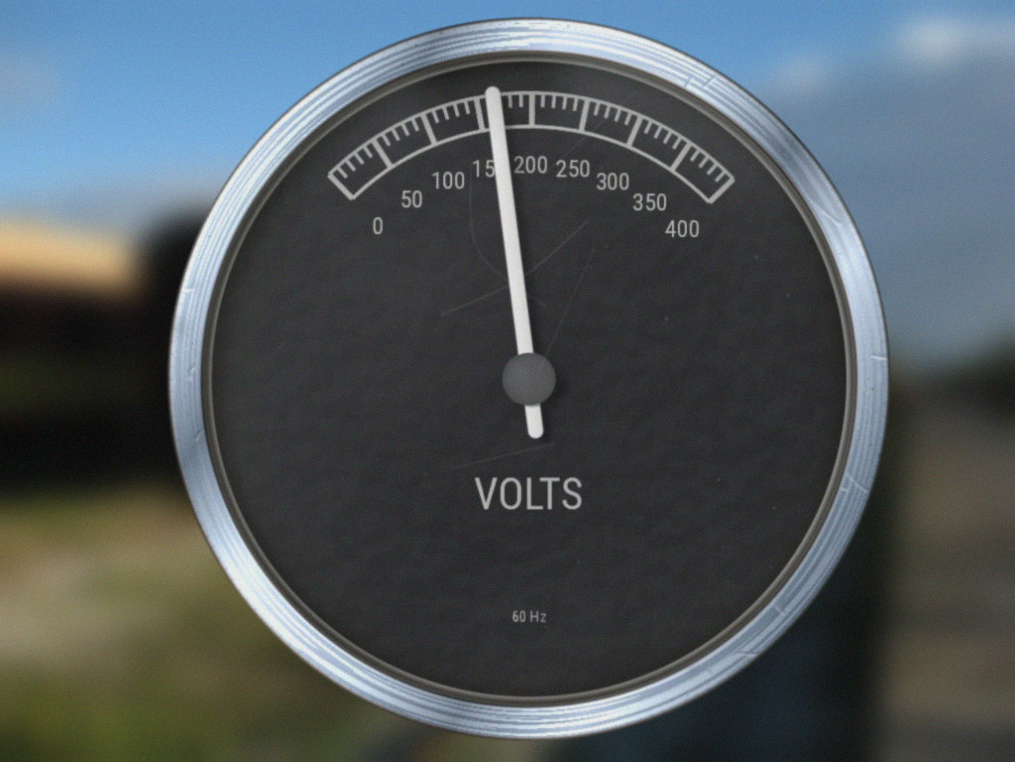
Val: 165 V
